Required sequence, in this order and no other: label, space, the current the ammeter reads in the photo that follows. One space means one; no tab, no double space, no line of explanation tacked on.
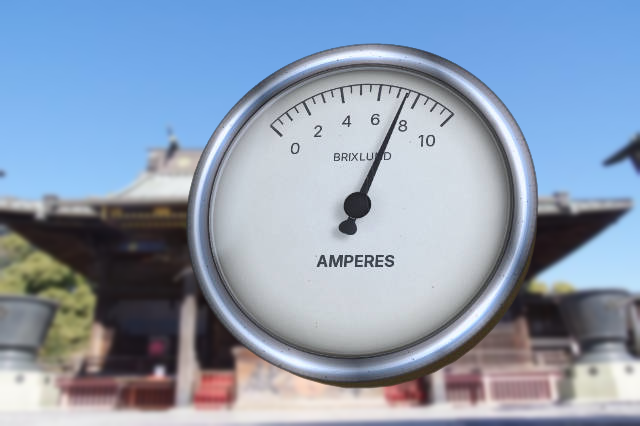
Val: 7.5 A
